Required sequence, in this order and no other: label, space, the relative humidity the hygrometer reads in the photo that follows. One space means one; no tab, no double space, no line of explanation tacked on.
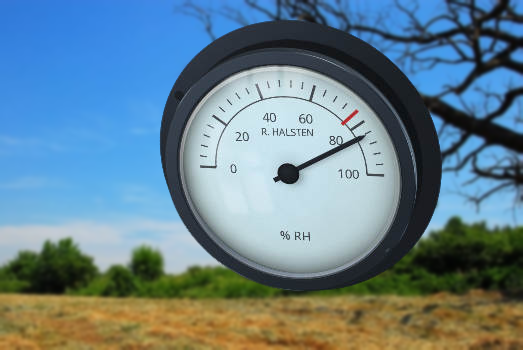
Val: 84 %
